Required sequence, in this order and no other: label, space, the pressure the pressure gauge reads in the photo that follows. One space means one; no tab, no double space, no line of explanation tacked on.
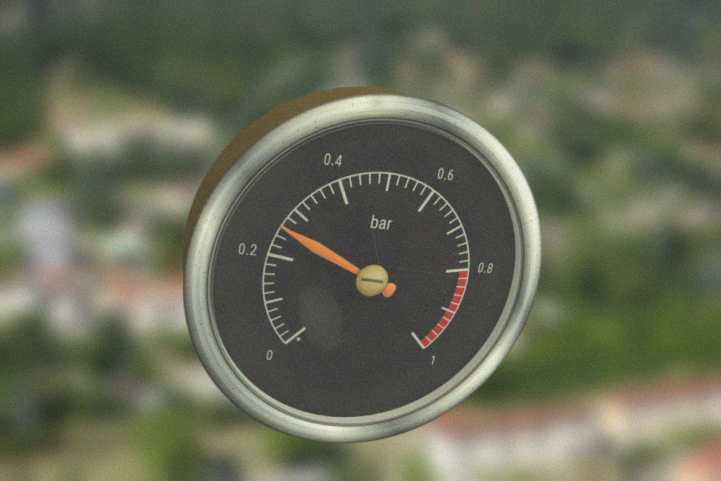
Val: 0.26 bar
